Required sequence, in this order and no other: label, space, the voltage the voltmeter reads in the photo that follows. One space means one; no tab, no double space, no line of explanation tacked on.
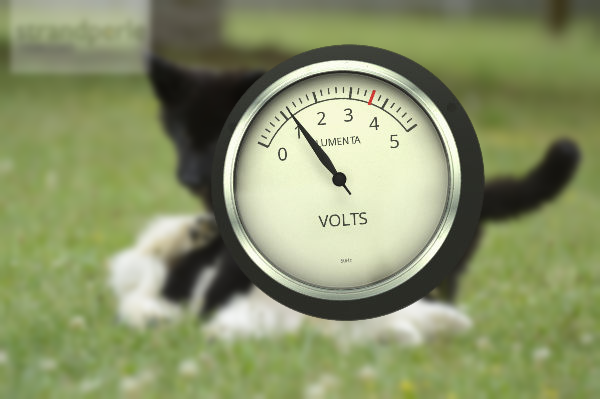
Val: 1.2 V
